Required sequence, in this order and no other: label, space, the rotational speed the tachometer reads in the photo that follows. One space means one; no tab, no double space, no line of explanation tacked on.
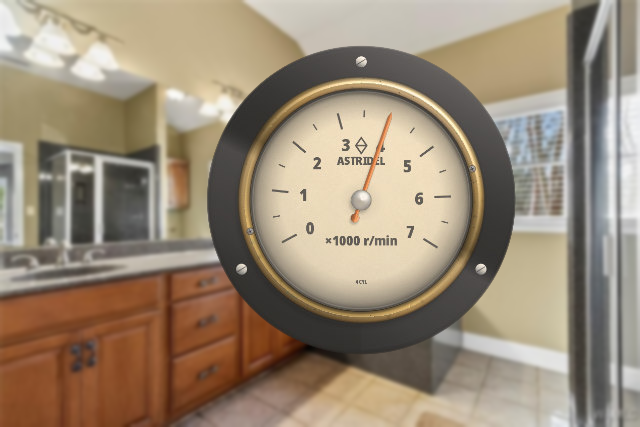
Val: 4000 rpm
